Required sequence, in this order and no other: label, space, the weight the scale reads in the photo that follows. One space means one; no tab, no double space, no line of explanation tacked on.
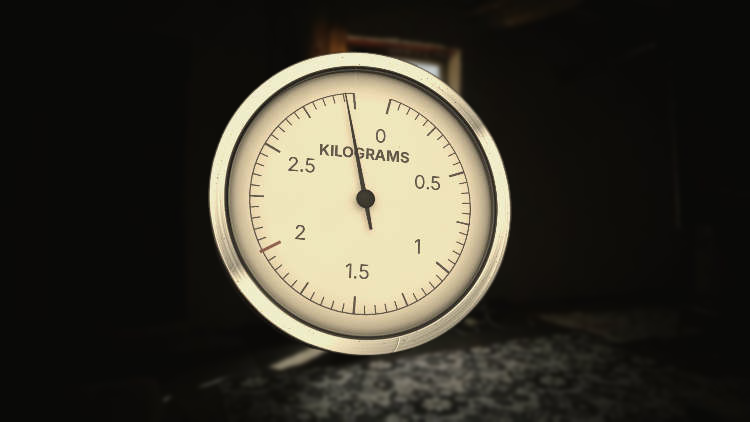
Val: 2.95 kg
